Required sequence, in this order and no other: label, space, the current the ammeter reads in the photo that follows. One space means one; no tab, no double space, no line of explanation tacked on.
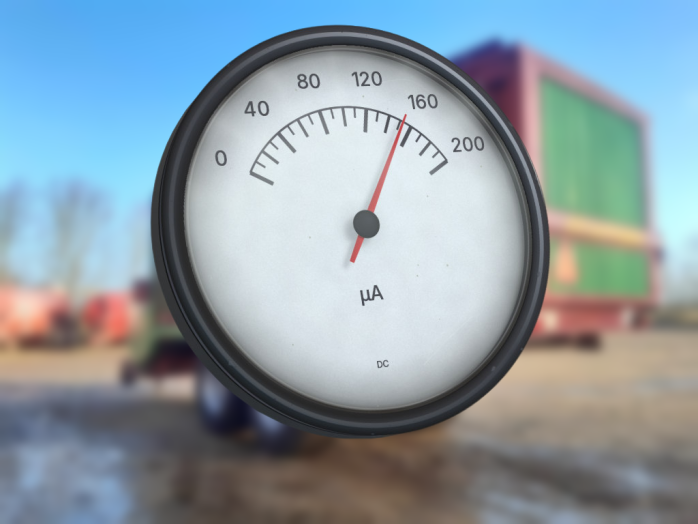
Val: 150 µA
